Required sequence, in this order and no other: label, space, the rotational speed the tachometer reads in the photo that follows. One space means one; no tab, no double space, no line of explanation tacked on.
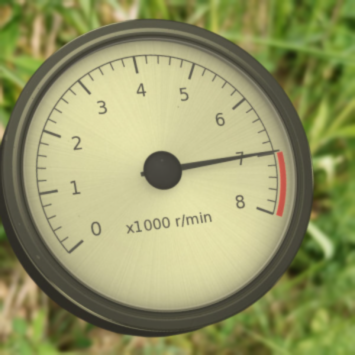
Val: 7000 rpm
